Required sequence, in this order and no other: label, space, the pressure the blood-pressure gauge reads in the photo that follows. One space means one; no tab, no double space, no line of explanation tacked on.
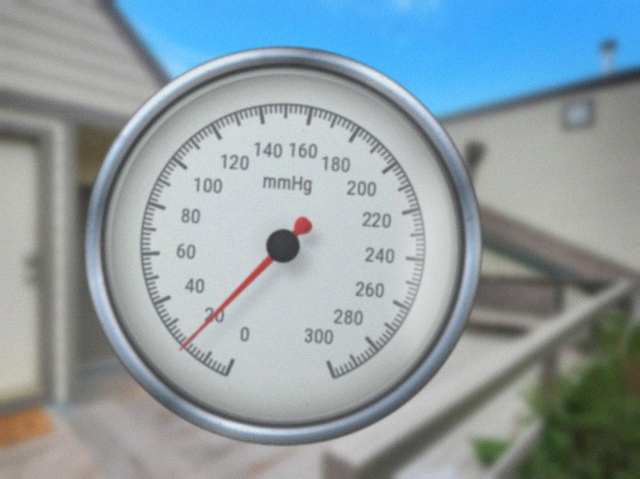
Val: 20 mmHg
